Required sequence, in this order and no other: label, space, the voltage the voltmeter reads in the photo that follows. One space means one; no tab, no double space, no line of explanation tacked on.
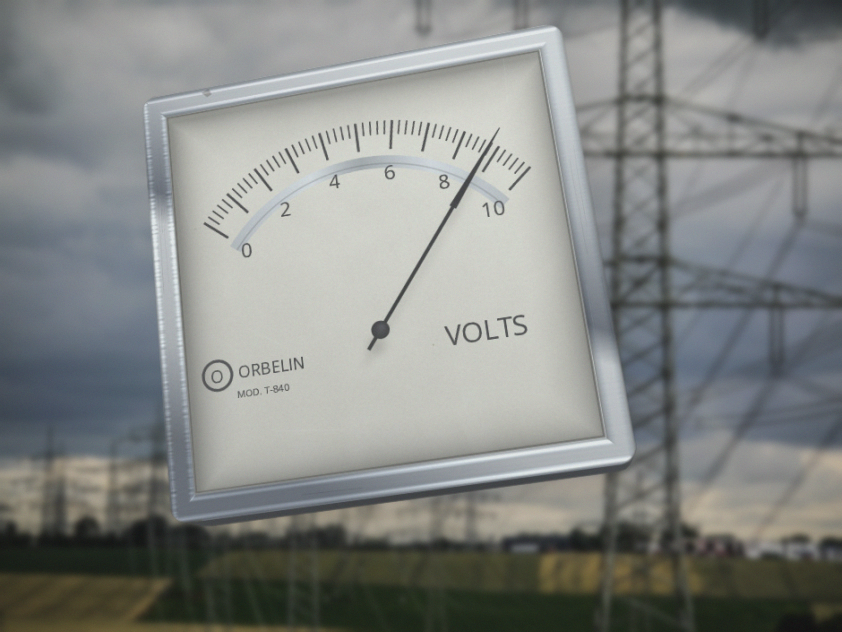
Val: 8.8 V
